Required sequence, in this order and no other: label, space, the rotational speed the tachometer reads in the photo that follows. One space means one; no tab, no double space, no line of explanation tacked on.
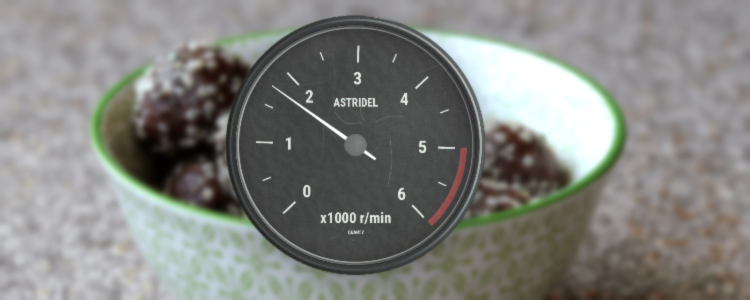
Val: 1750 rpm
